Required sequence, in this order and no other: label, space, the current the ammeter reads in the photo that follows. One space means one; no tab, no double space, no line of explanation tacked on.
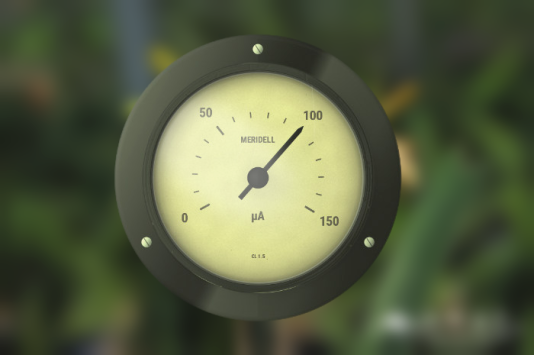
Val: 100 µA
